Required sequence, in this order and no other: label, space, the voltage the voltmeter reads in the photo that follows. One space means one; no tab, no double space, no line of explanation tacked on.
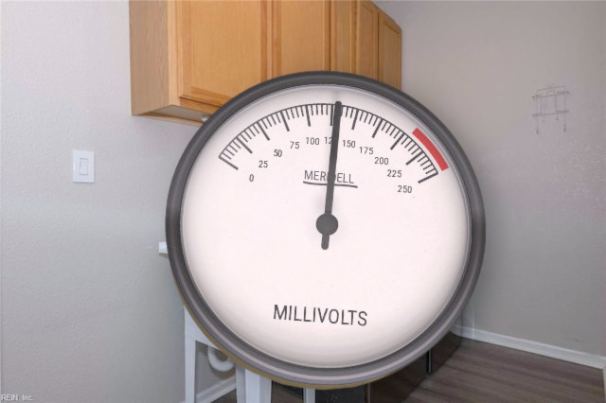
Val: 130 mV
